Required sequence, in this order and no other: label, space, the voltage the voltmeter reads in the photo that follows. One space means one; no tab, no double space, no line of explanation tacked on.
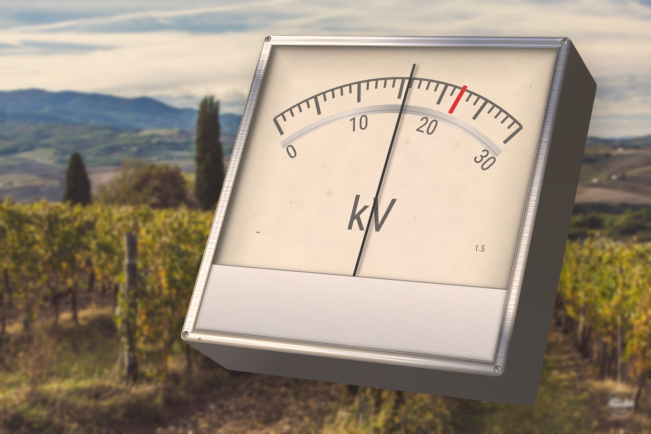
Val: 16 kV
